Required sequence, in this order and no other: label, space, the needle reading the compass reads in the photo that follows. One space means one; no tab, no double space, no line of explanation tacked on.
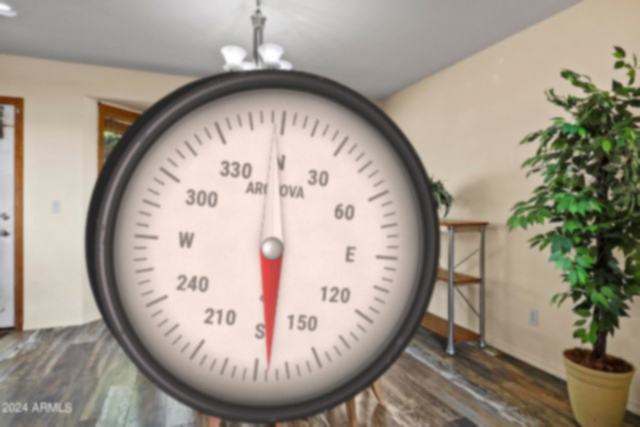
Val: 175 °
